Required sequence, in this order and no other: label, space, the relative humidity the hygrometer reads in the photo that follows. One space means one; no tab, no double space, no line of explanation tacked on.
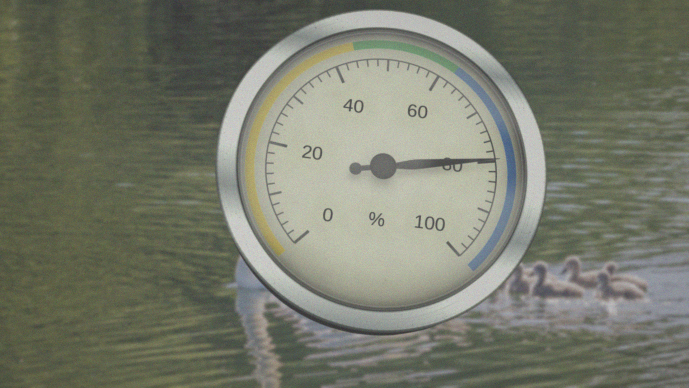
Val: 80 %
